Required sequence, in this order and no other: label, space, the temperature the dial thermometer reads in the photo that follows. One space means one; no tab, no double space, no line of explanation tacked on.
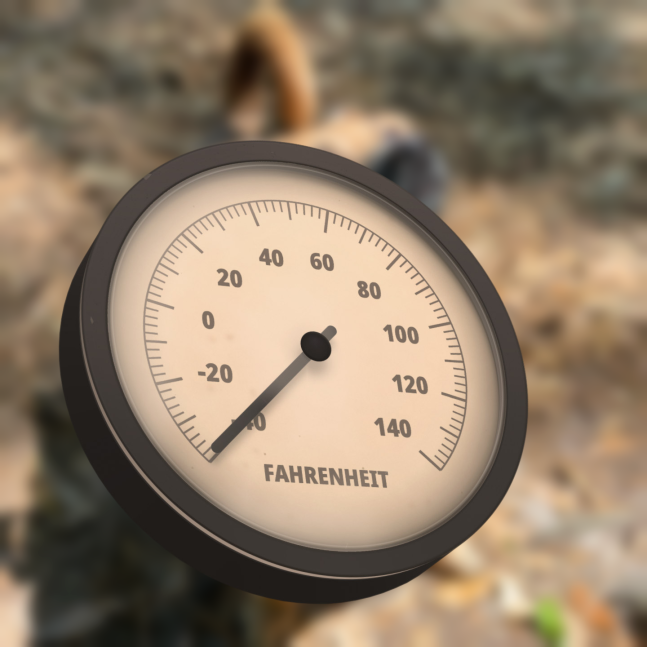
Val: -39 °F
